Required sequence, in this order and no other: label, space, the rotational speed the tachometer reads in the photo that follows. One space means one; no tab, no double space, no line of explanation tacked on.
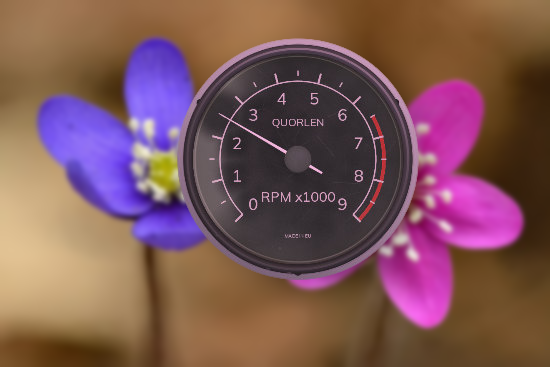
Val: 2500 rpm
